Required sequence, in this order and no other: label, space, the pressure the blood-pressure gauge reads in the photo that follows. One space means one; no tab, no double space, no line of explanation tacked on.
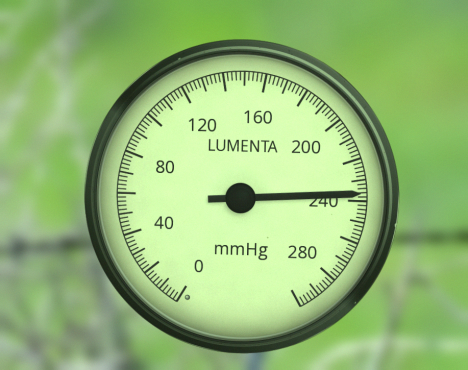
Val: 236 mmHg
